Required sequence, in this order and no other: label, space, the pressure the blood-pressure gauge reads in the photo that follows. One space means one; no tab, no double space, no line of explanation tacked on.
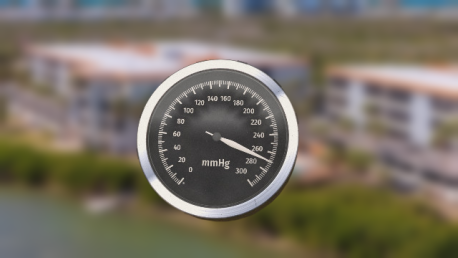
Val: 270 mmHg
